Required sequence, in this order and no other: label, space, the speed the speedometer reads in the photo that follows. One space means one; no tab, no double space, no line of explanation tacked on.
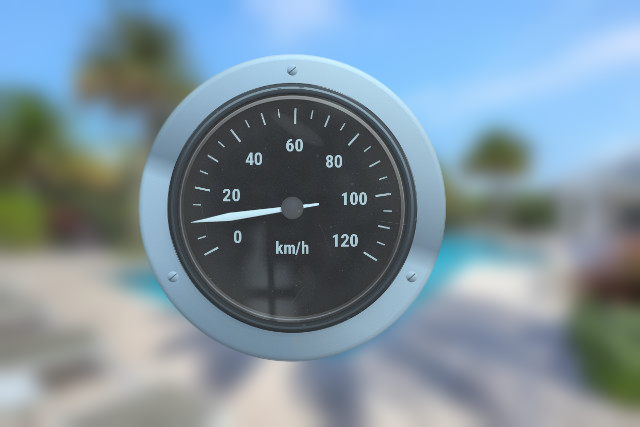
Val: 10 km/h
